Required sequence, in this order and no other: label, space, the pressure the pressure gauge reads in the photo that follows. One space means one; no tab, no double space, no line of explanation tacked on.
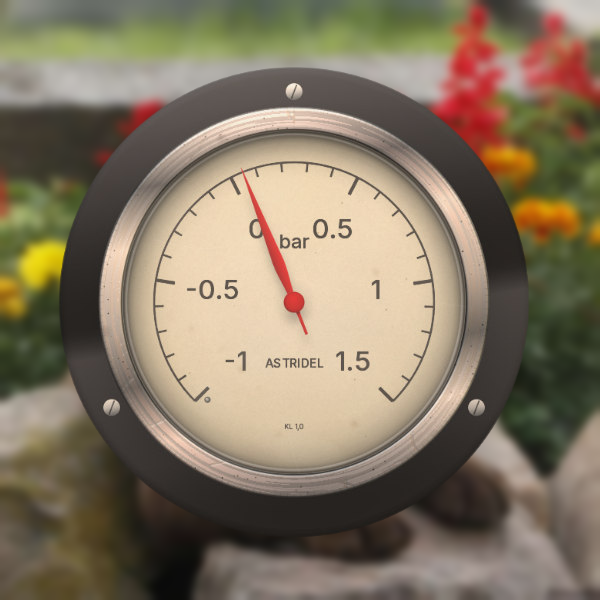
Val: 0.05 bar
